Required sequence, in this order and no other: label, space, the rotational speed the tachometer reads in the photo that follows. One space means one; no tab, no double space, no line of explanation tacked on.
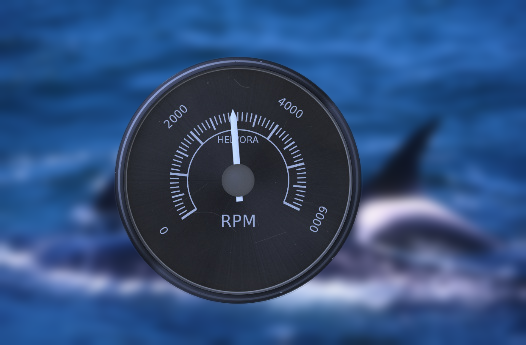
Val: 3000 rpm
